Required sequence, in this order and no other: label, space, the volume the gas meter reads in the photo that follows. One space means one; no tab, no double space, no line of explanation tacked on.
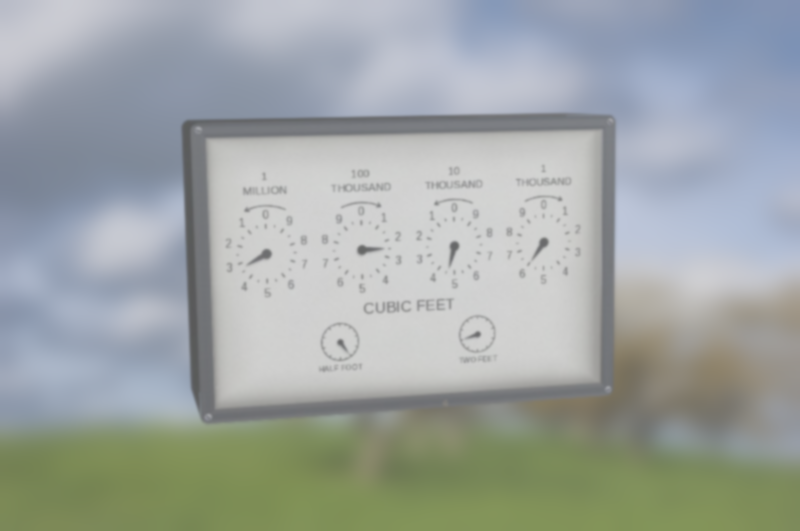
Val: 324600 ft³
